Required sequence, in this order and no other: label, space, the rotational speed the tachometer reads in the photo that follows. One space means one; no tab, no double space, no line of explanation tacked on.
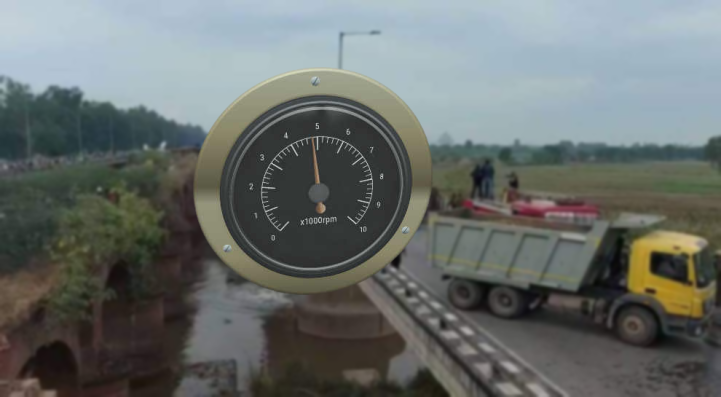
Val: 4800 rpm
